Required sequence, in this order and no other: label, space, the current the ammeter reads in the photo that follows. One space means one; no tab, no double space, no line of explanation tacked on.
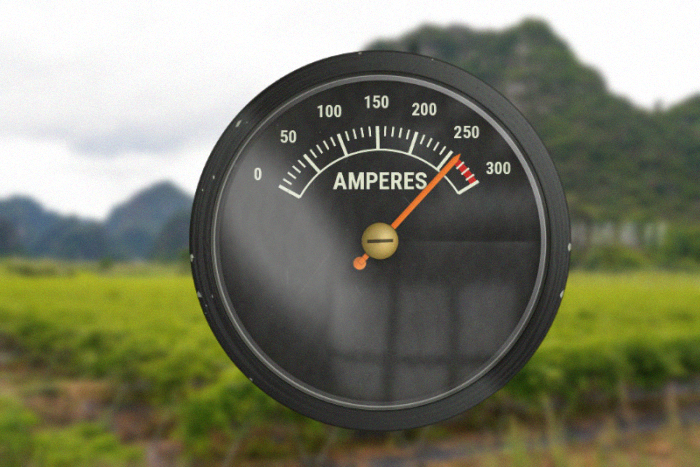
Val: 260 A
